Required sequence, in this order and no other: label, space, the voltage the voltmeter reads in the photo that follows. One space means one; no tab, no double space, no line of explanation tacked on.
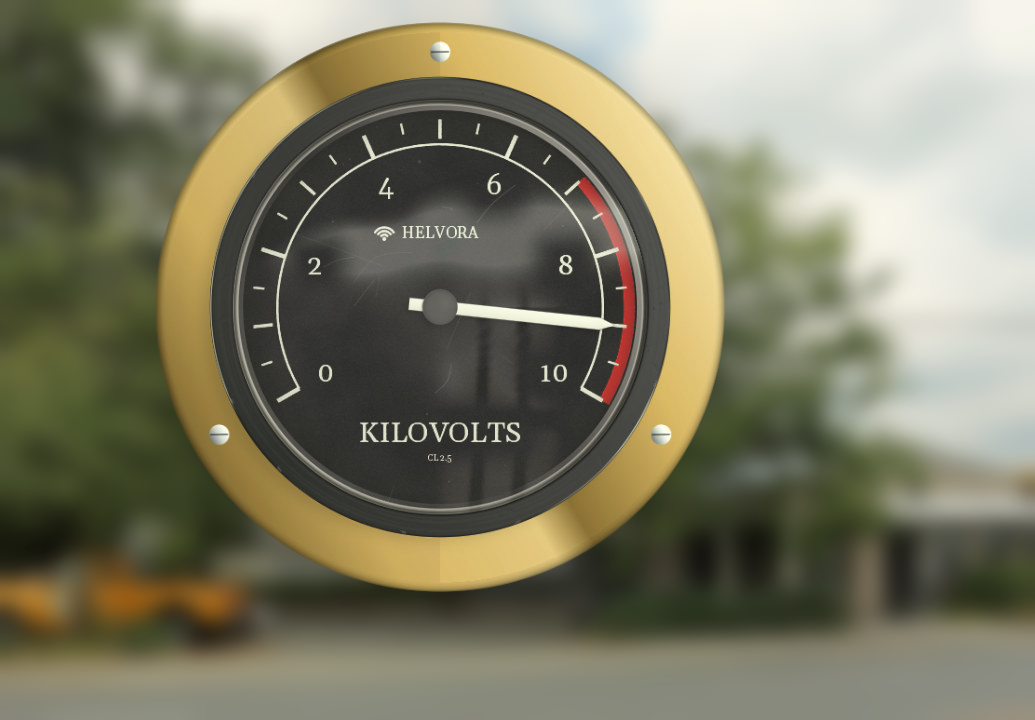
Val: 9 kV
